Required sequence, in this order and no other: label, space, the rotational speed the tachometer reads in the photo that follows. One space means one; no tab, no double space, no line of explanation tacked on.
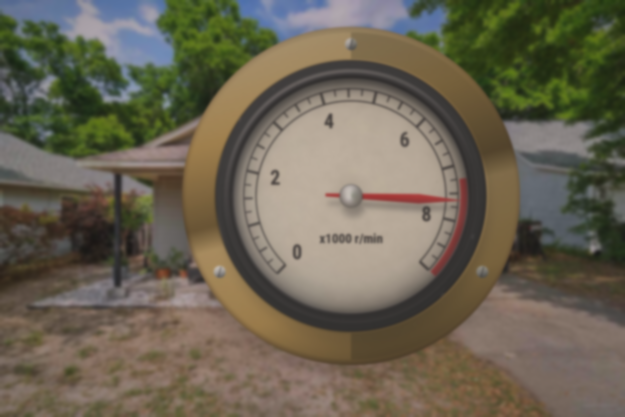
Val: 7625 rpm
